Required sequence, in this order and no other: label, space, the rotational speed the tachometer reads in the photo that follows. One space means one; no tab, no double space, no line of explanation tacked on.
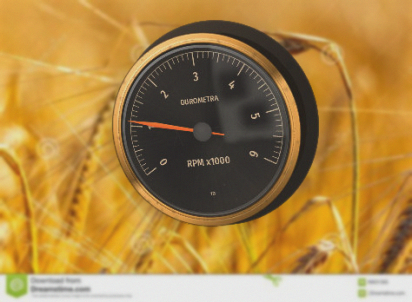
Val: 1100 rpm
